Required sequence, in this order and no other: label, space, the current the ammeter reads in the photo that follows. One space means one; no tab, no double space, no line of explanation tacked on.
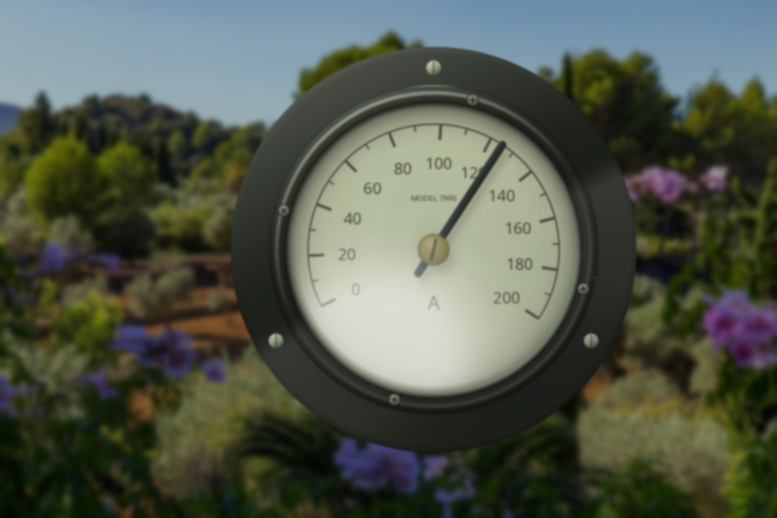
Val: 125 A
